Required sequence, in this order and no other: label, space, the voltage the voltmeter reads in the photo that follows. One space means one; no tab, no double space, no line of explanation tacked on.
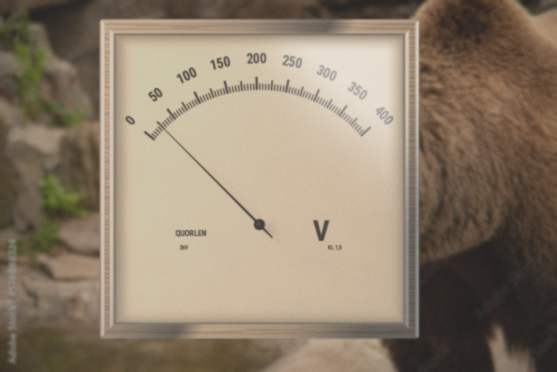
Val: 25 V
